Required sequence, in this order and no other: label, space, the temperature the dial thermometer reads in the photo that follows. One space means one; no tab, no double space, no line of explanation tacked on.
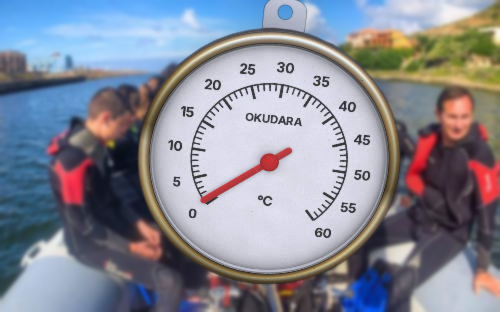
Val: 1 °C
